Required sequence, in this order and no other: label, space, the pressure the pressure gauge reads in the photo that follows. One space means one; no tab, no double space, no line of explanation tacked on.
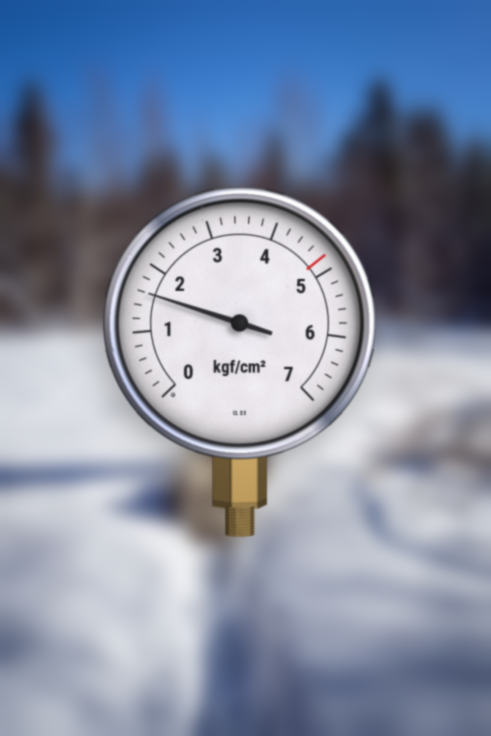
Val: 1.6 kg/cm²
